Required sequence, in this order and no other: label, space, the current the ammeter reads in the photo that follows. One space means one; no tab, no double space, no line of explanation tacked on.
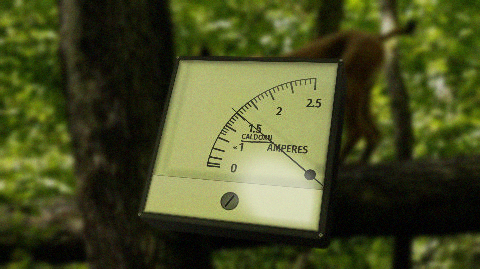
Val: 1.5 A
